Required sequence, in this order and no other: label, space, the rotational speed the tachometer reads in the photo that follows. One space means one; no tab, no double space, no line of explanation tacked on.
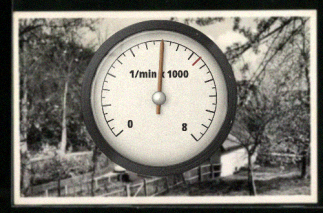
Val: 4000 rpm
